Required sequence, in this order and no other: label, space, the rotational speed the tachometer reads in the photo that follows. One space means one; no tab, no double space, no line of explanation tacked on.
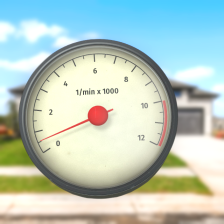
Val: 500 rpm
